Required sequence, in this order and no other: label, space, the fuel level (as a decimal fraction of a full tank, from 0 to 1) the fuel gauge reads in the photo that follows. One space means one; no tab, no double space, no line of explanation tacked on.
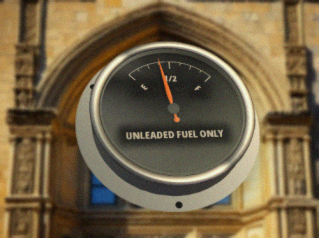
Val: 0.375
